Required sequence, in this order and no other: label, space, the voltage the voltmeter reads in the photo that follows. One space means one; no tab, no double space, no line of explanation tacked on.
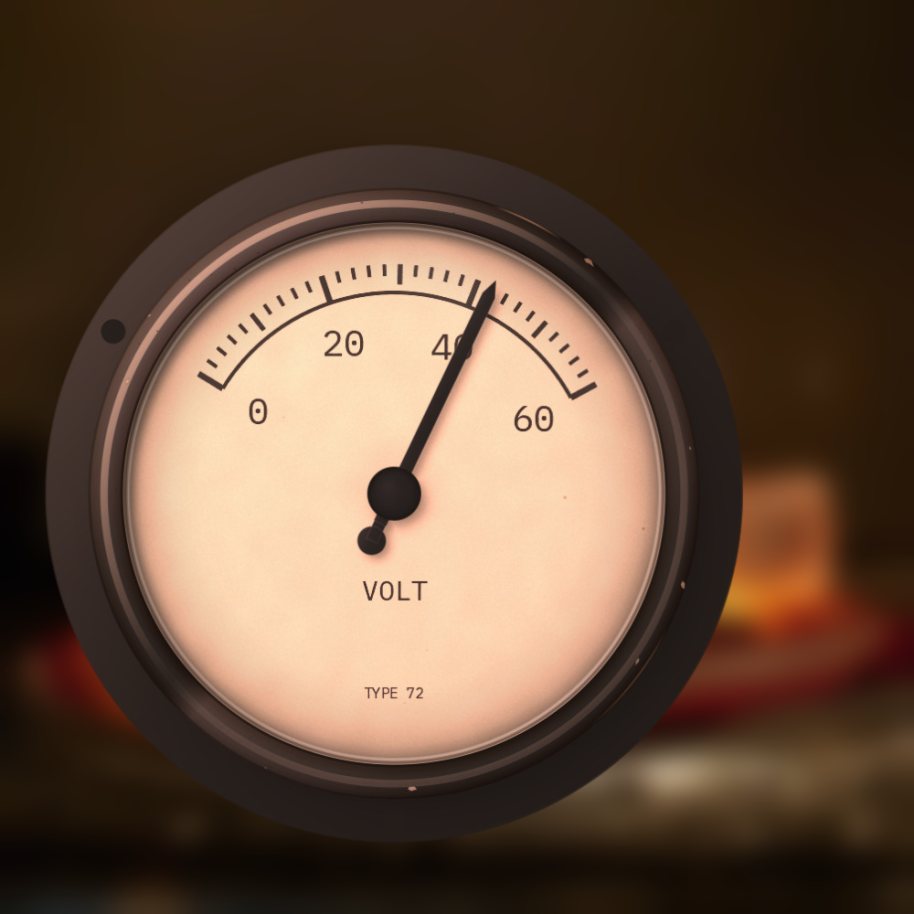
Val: 42 V
